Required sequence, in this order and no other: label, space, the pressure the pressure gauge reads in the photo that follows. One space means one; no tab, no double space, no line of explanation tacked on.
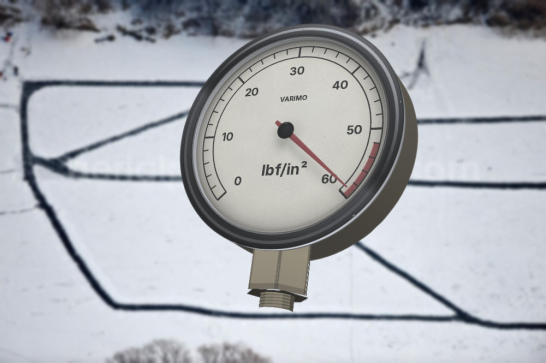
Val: 59 psi
